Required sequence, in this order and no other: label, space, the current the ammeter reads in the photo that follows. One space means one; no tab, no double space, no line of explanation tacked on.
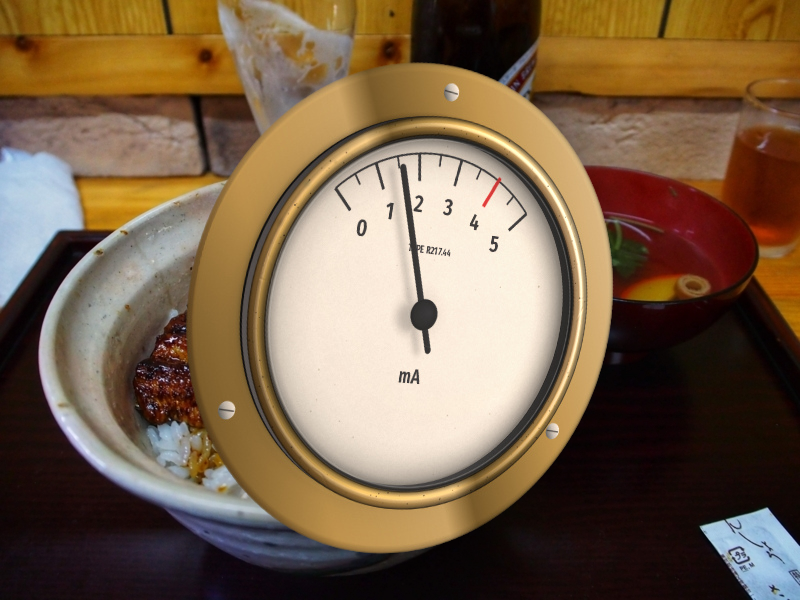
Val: 1.5 mA
